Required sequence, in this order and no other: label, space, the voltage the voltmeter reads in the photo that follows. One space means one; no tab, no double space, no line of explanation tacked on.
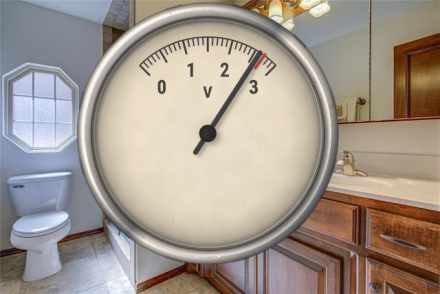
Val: 2.6 V
